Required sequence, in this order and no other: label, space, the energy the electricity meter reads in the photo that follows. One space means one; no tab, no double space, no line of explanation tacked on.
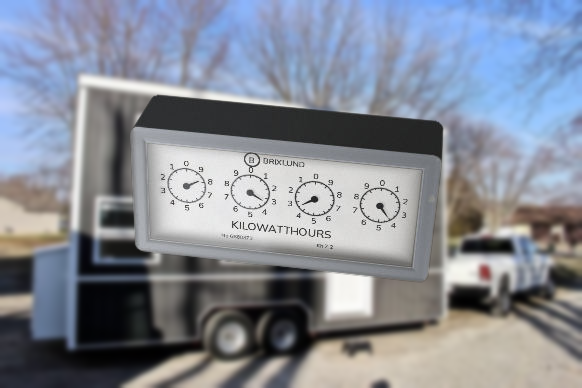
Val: 8334 kWh
